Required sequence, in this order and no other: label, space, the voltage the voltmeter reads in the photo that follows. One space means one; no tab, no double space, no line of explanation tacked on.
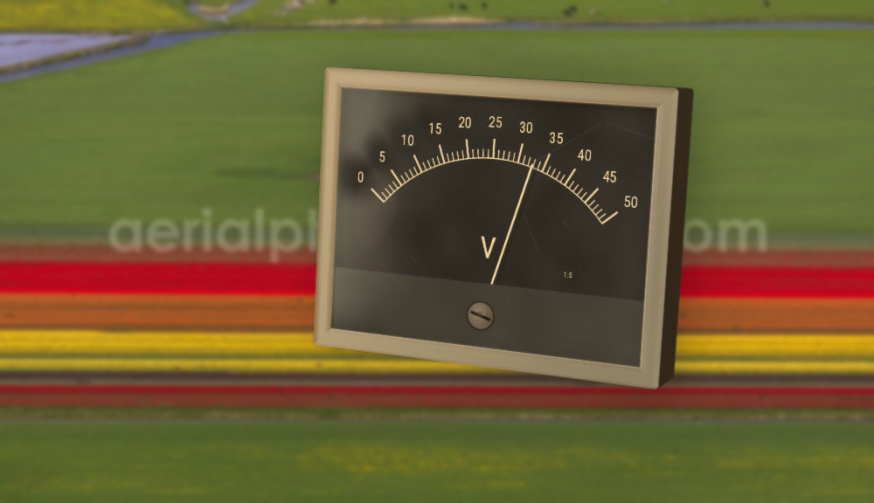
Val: 33 V
